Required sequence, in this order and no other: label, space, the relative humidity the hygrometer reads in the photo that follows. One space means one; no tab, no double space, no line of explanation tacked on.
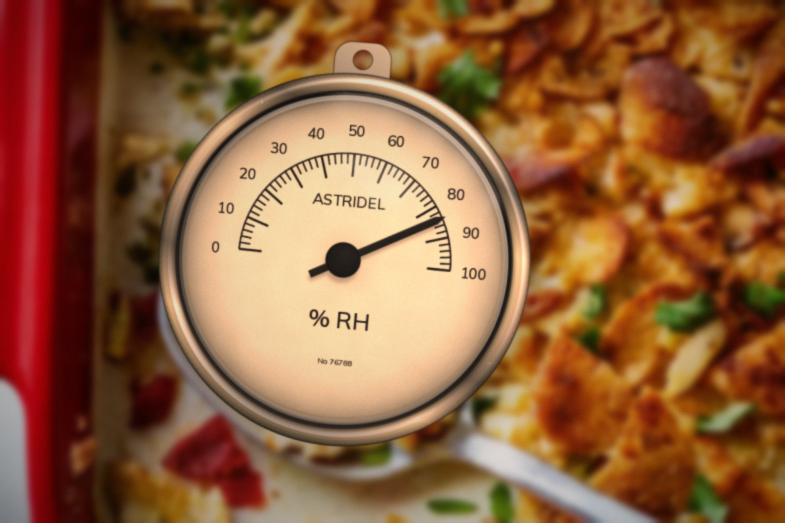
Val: 84 %
